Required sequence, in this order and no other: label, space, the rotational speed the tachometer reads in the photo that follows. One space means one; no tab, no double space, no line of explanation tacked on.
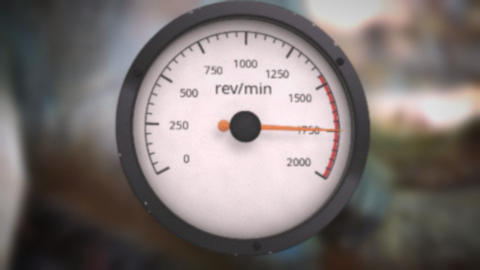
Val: 1750 rpm
